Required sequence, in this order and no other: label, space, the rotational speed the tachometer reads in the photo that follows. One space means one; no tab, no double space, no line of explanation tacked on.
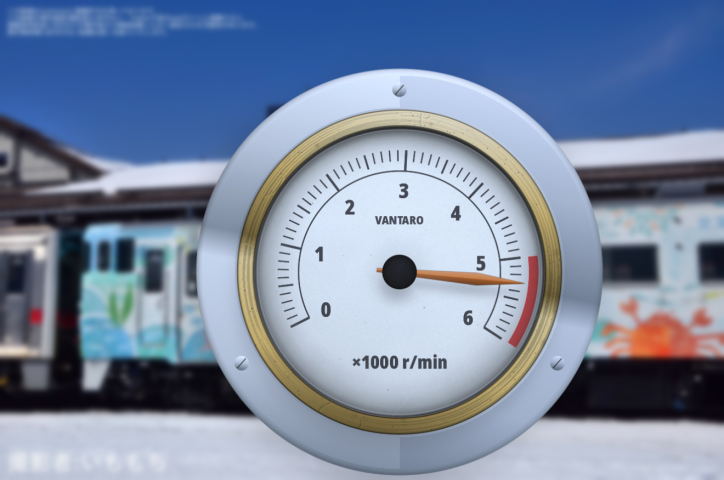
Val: 5300 rpm
